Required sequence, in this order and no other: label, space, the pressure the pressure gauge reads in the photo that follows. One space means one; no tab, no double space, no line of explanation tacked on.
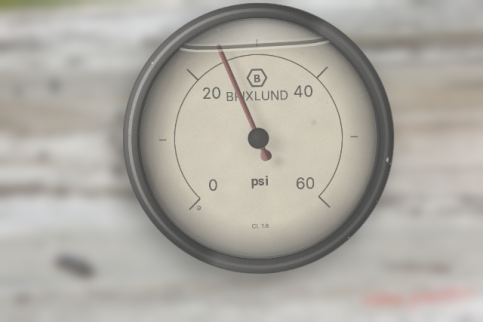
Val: 25 psi
